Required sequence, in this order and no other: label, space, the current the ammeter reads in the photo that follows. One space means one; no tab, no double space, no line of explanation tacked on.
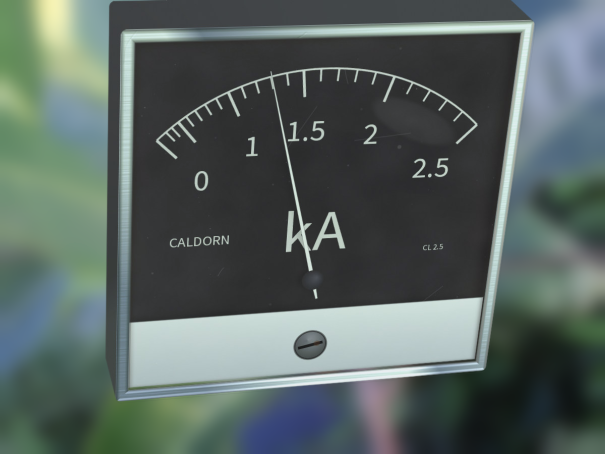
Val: 1.3 kA
